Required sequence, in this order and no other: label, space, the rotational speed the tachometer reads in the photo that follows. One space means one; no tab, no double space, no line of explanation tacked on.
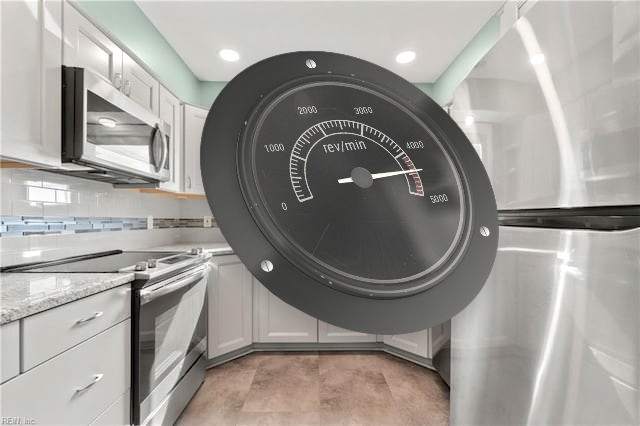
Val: 4500 rpm
